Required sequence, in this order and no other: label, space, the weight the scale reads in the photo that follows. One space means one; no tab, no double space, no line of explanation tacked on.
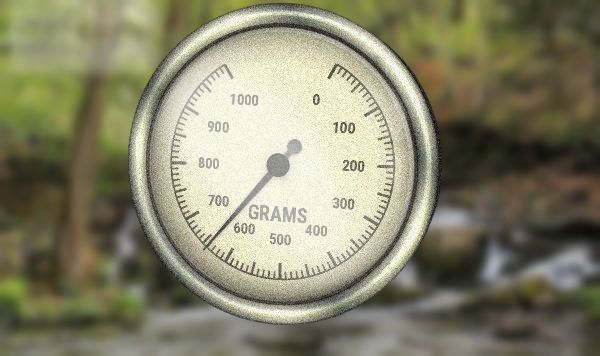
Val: 640 g
